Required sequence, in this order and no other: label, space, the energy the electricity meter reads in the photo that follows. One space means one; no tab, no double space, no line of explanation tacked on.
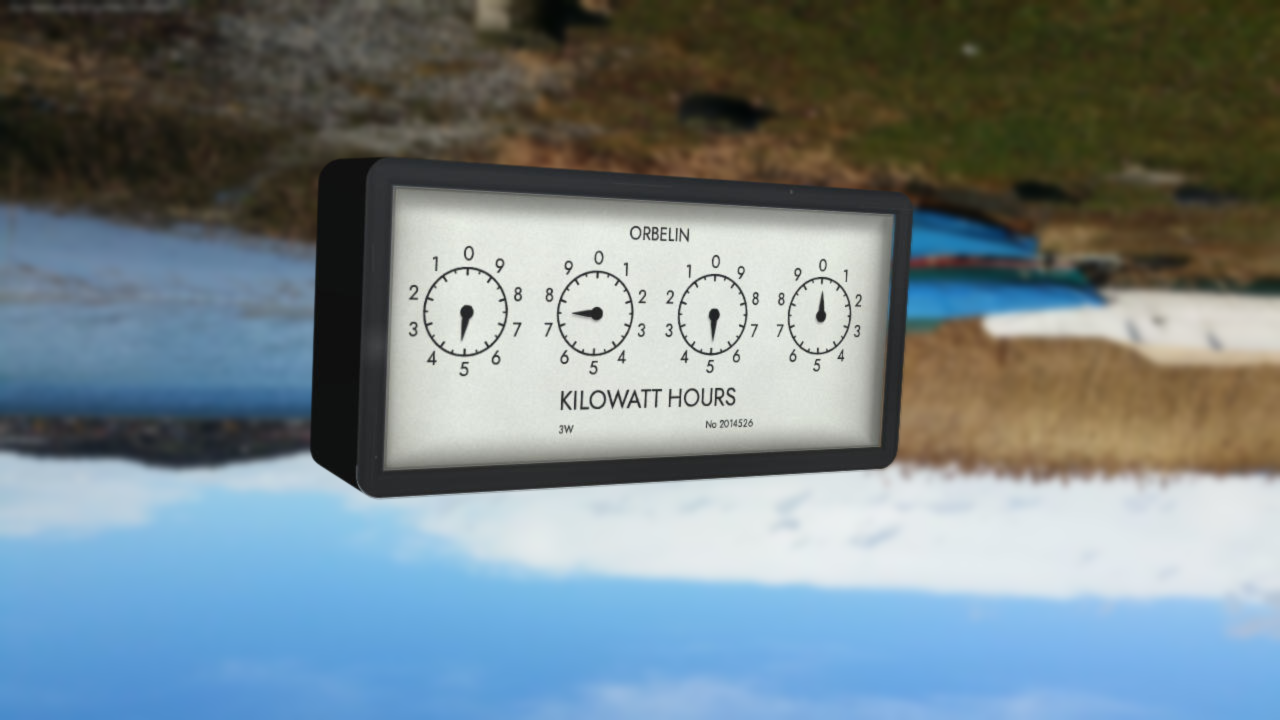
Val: 4750 kWh
